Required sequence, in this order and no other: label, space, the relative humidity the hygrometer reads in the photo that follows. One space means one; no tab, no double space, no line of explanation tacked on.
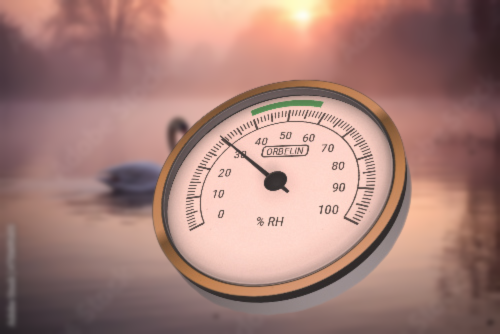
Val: 30 %
